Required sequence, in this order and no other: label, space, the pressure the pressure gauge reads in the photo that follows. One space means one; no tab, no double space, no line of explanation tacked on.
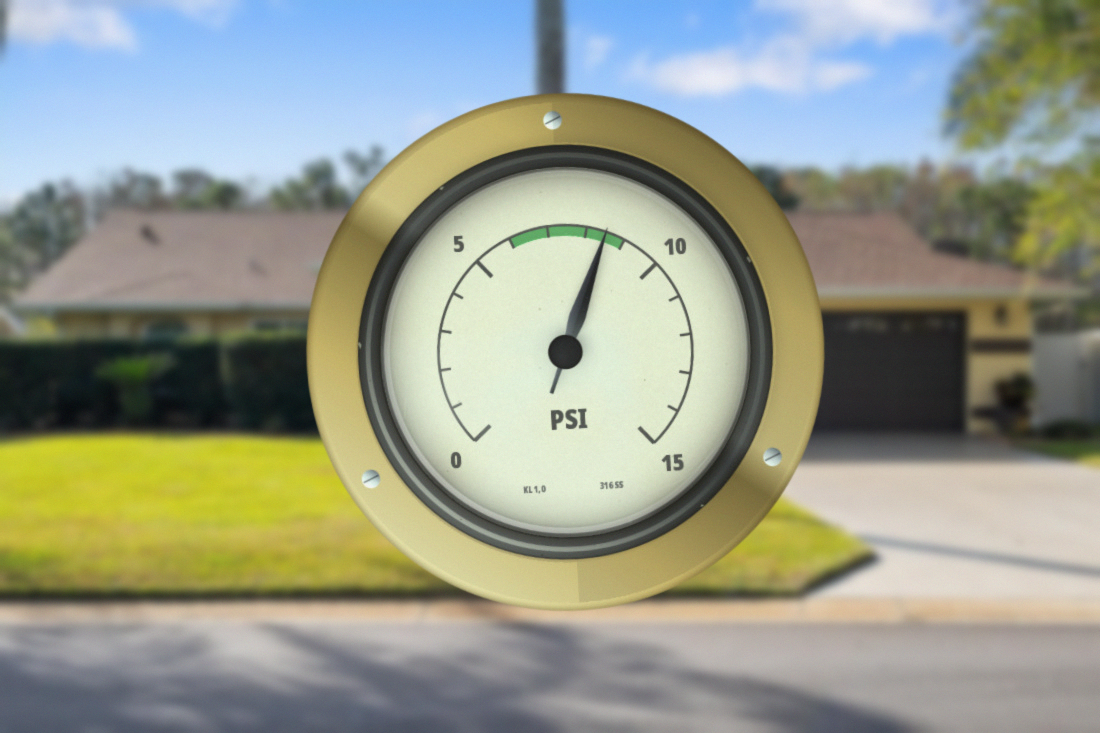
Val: 8.5 psi
